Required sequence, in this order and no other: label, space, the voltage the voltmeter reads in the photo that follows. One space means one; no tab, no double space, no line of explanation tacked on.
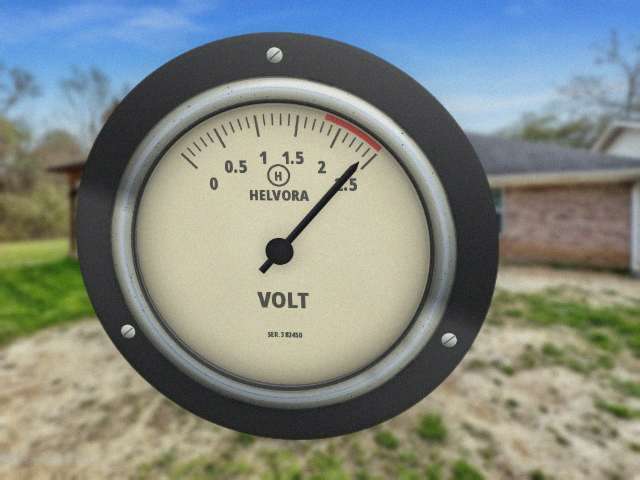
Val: 2.4 V
